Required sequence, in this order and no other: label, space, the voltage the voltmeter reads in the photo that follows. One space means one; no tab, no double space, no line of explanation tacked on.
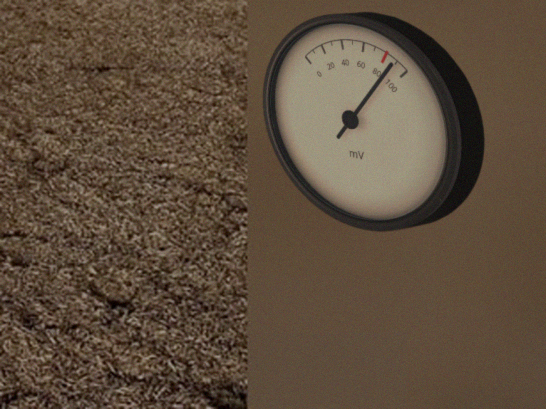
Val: 90 mV
